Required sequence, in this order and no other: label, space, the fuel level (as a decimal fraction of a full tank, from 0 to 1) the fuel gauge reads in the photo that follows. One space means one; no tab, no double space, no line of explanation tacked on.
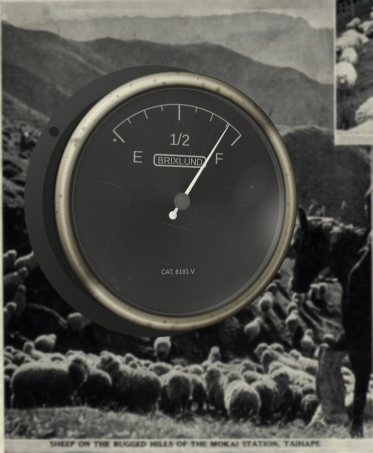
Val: 0.875
